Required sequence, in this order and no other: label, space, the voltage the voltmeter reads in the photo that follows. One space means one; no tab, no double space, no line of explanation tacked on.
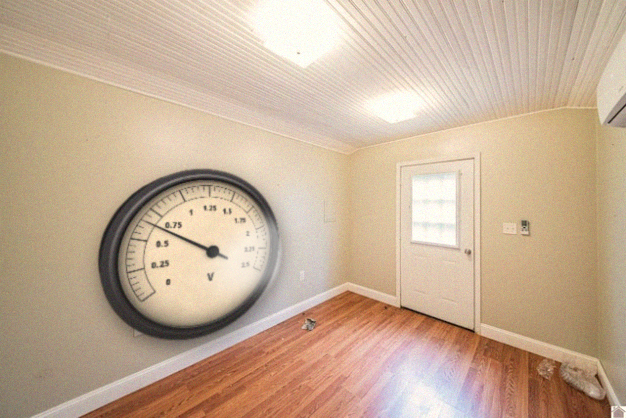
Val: 0.65 V
